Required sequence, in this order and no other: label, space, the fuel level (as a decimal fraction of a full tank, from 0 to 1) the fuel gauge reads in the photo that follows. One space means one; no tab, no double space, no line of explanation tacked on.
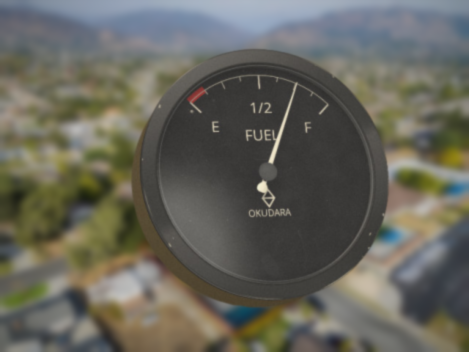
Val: 0.75
